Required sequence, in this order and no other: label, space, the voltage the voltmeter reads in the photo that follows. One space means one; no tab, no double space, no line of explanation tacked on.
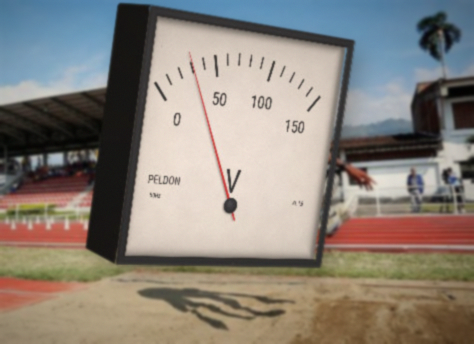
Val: 30 V
